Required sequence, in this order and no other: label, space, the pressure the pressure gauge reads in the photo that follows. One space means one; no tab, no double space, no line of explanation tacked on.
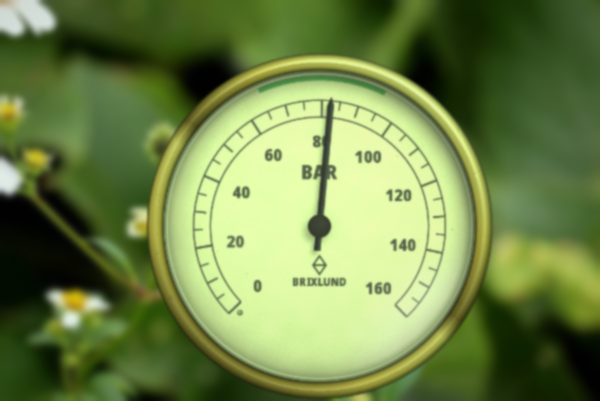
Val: 82.5 bar
